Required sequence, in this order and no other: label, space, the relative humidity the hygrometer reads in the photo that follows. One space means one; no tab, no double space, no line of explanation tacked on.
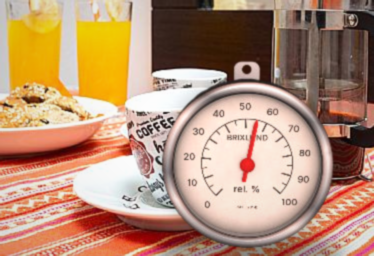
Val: 55 %
